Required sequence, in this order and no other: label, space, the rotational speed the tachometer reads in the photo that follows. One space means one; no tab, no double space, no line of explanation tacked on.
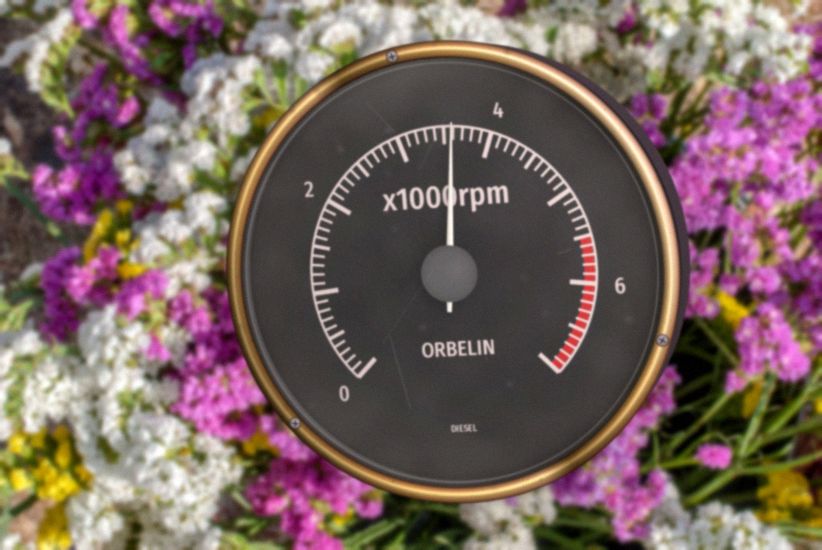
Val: 3600 rpm
